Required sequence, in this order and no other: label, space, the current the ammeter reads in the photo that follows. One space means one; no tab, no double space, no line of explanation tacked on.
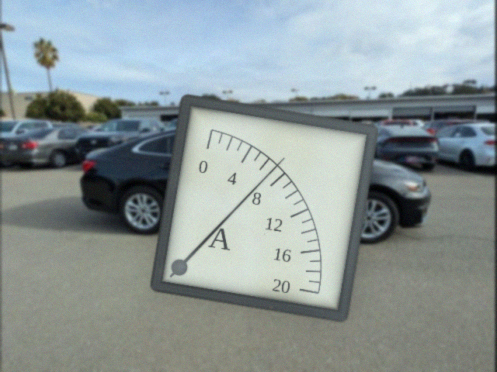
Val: 7 A
